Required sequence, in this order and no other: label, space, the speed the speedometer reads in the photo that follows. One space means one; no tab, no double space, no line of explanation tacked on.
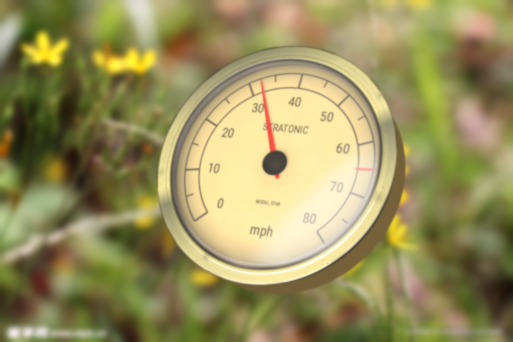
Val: 32.5 mph
